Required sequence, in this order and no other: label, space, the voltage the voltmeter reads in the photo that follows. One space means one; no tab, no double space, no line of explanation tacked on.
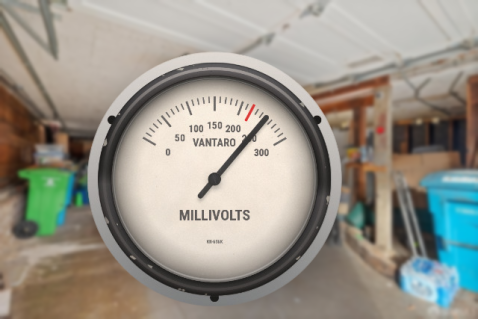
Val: 250 mV
